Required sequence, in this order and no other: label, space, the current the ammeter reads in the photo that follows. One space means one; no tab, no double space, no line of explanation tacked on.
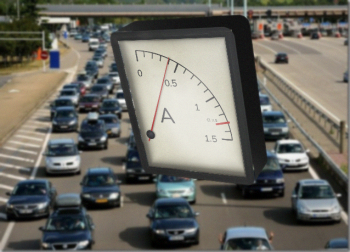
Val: 0.4 A
